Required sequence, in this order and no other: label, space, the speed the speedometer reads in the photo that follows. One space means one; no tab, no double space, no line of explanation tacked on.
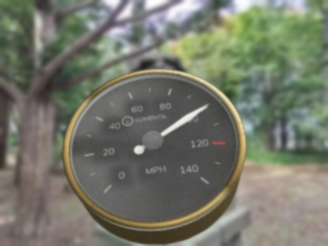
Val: 100 mph
